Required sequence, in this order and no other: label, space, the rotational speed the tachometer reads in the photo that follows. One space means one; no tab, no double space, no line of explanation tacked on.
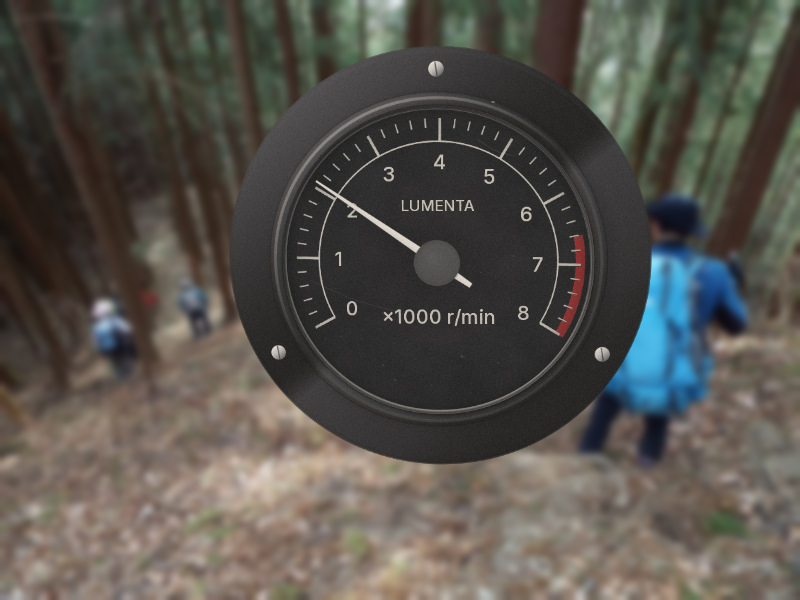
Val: 2100 rpm
